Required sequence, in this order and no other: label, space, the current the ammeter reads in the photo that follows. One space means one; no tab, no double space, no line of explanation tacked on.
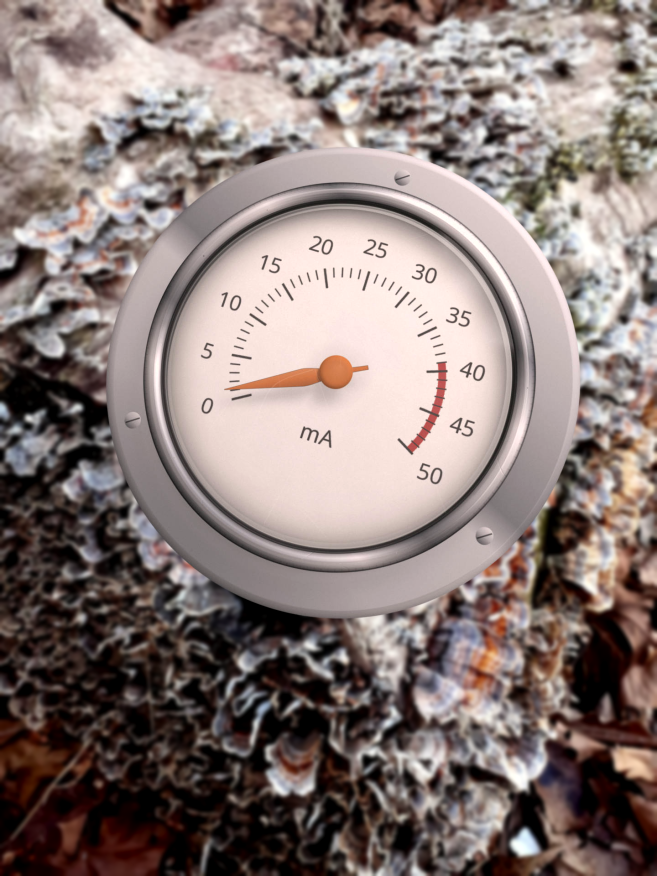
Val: 1 mA
